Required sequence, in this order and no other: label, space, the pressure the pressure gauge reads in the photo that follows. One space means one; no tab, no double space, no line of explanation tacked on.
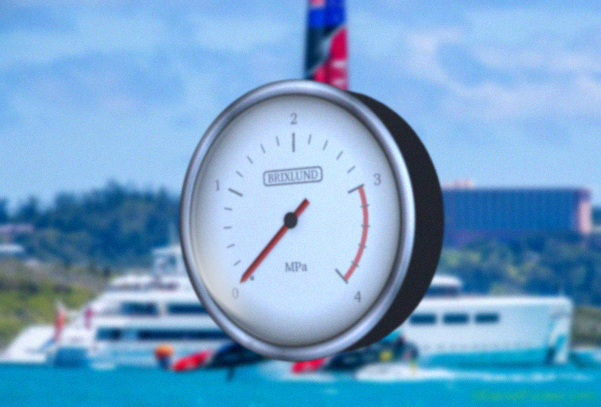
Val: 0 MPa
